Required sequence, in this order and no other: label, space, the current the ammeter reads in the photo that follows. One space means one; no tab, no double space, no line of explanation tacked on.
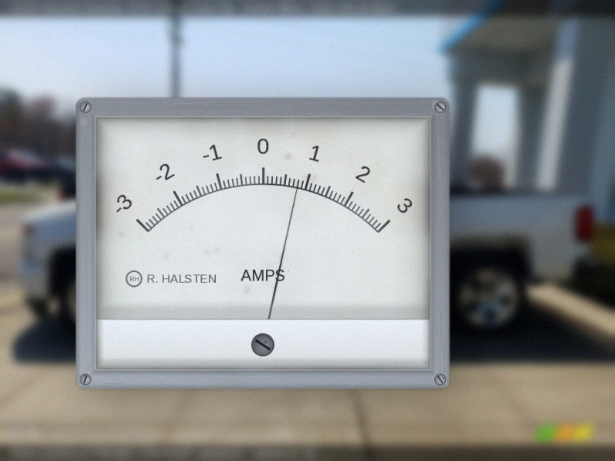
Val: 0.8 A
